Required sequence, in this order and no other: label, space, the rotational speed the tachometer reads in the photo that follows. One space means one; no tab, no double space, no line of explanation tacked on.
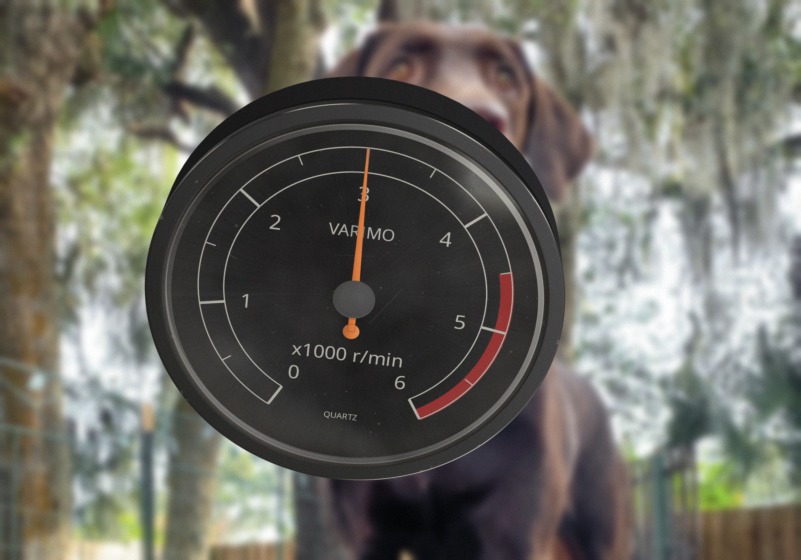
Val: 3000 rpm
